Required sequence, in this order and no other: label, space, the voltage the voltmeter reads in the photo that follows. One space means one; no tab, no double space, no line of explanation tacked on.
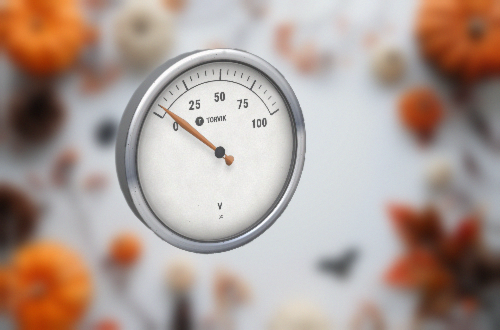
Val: 5 V
